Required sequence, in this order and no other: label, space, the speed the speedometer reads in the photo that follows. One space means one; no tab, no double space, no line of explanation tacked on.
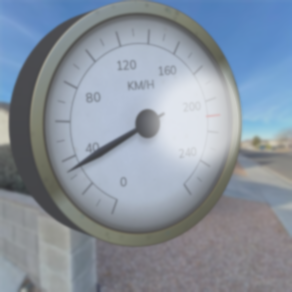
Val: 35 km/h
